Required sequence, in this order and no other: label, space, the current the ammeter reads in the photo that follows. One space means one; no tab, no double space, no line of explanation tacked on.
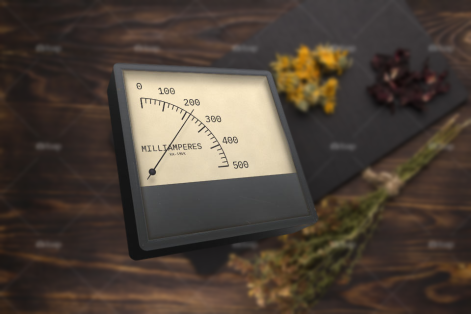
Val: 220 mA
